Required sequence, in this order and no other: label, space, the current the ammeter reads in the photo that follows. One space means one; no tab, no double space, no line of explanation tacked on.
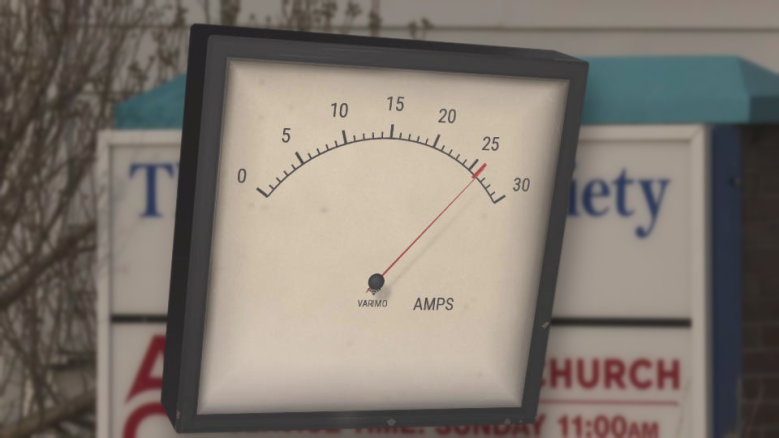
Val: 26 A
